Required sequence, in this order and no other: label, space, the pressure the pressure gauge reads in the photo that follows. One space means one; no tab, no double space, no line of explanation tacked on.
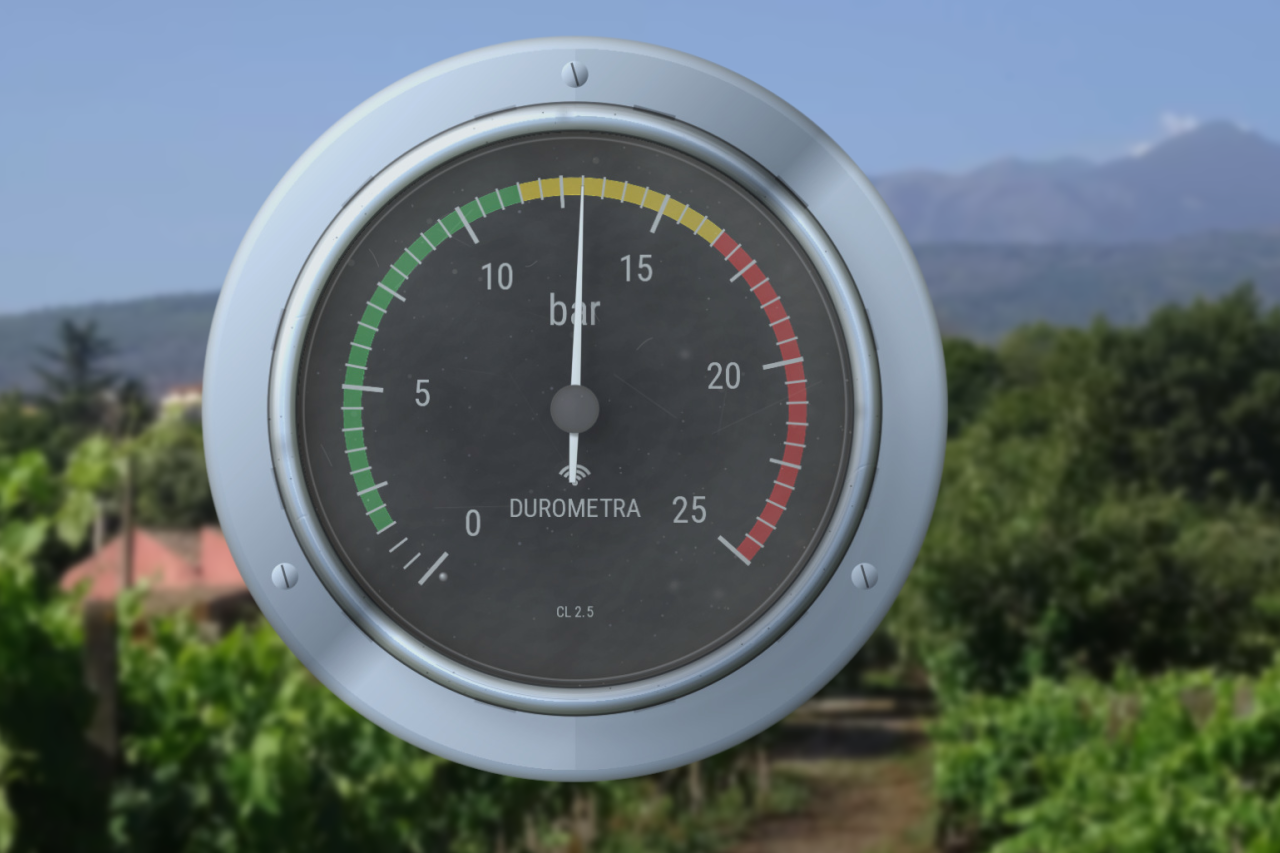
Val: 13 bar
